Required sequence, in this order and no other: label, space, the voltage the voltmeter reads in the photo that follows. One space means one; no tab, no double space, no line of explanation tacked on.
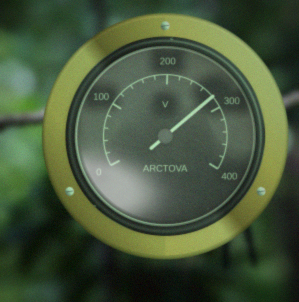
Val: 280 V
